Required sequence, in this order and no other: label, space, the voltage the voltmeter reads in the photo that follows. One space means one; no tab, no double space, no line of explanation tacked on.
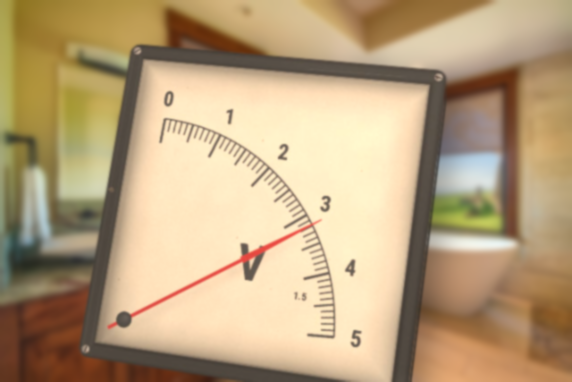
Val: 3.2 V
